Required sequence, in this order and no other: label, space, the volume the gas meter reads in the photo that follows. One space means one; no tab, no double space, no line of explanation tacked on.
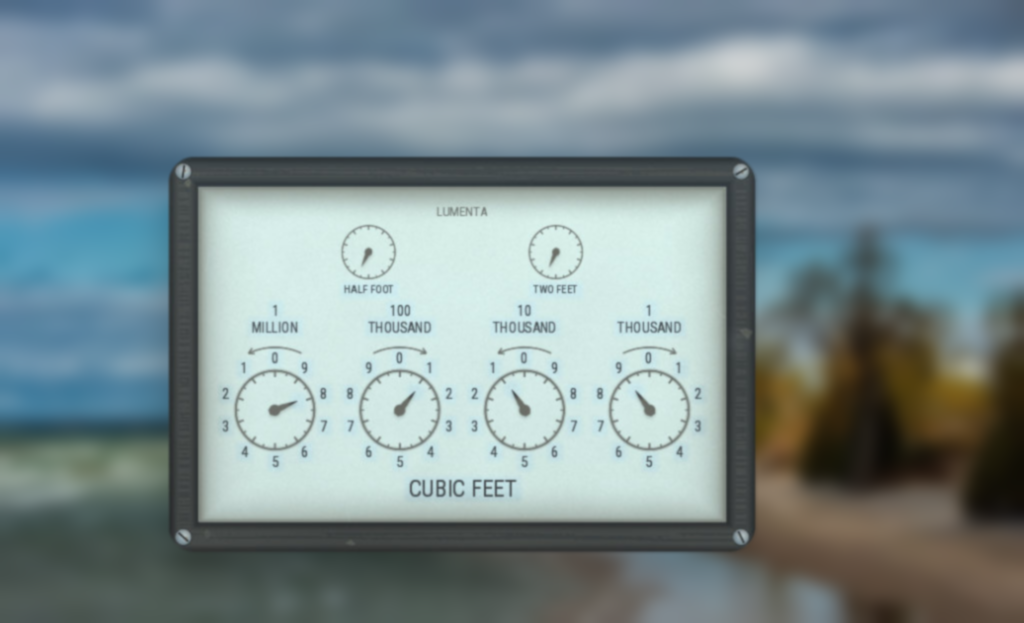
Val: 810900 ft³
